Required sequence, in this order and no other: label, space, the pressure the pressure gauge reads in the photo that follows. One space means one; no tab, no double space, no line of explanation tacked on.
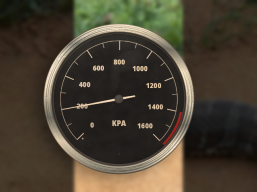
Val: 200 kPa
